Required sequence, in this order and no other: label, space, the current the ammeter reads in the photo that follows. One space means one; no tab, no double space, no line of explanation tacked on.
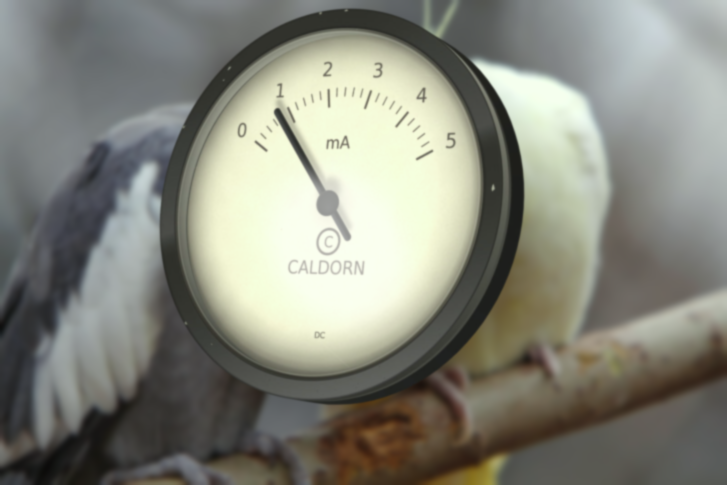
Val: 0.8 mA
